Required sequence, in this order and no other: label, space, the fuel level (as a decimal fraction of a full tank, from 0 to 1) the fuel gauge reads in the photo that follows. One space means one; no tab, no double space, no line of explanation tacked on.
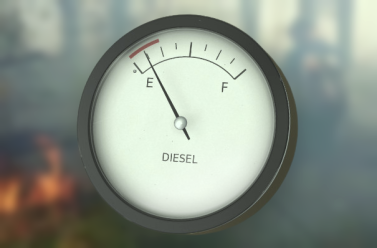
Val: 0.125
